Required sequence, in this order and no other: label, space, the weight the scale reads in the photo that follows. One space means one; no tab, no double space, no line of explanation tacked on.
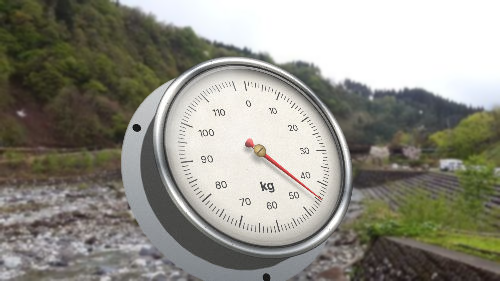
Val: 45 kg
